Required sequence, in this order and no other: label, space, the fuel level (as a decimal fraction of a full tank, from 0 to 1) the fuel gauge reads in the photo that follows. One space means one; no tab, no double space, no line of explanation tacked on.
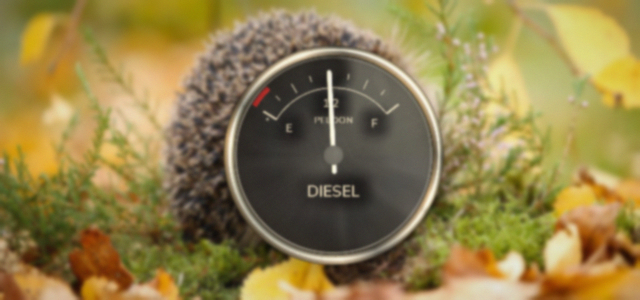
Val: 0.5
